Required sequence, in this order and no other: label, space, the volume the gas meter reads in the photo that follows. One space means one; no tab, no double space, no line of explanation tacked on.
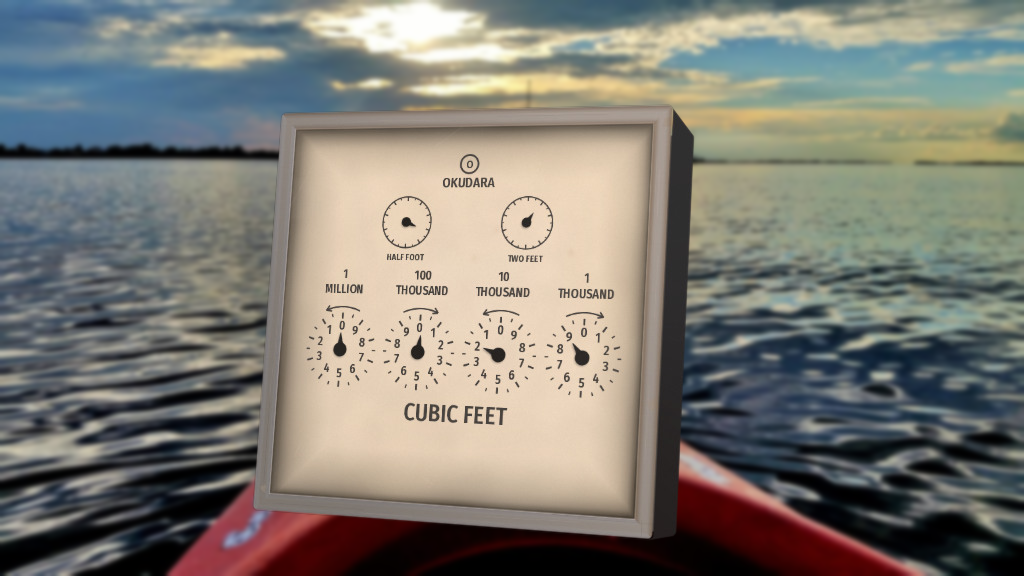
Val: 1900 ft³
